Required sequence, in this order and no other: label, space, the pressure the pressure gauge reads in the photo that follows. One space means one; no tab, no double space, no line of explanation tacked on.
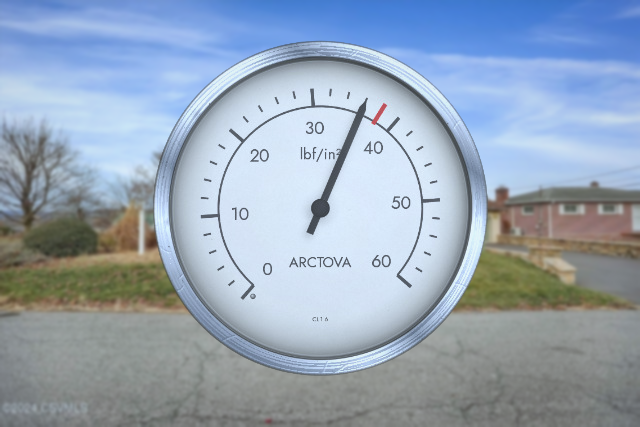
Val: 36 psi
